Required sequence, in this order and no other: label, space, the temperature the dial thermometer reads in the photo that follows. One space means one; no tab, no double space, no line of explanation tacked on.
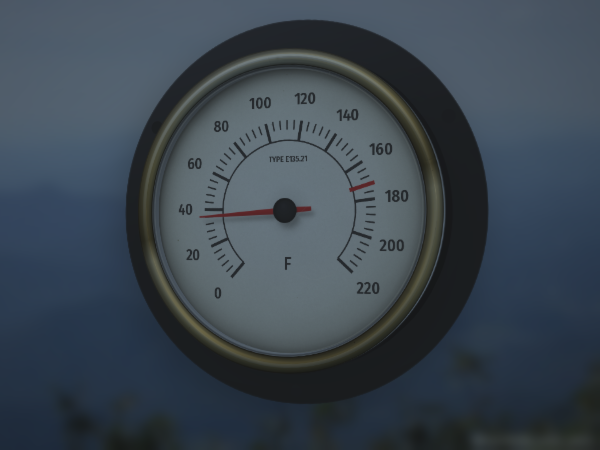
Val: 36 °F
